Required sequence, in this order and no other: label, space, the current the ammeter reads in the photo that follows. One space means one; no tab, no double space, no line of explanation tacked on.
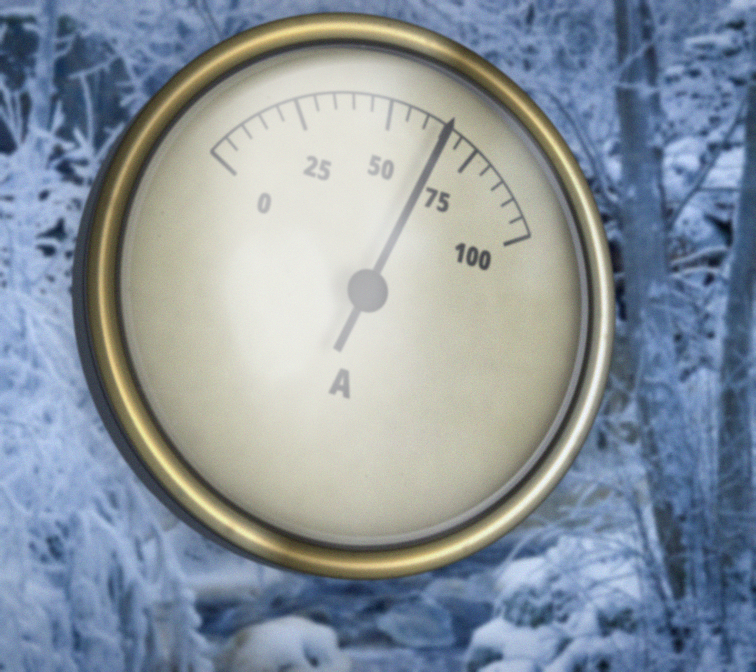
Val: 65 A
